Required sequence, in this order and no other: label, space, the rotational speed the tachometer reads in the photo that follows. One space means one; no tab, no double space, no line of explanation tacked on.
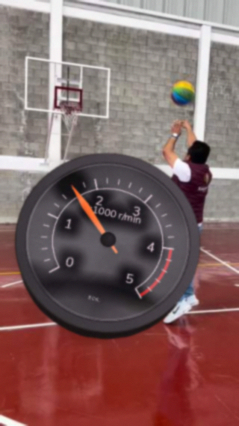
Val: 1600 rpm
